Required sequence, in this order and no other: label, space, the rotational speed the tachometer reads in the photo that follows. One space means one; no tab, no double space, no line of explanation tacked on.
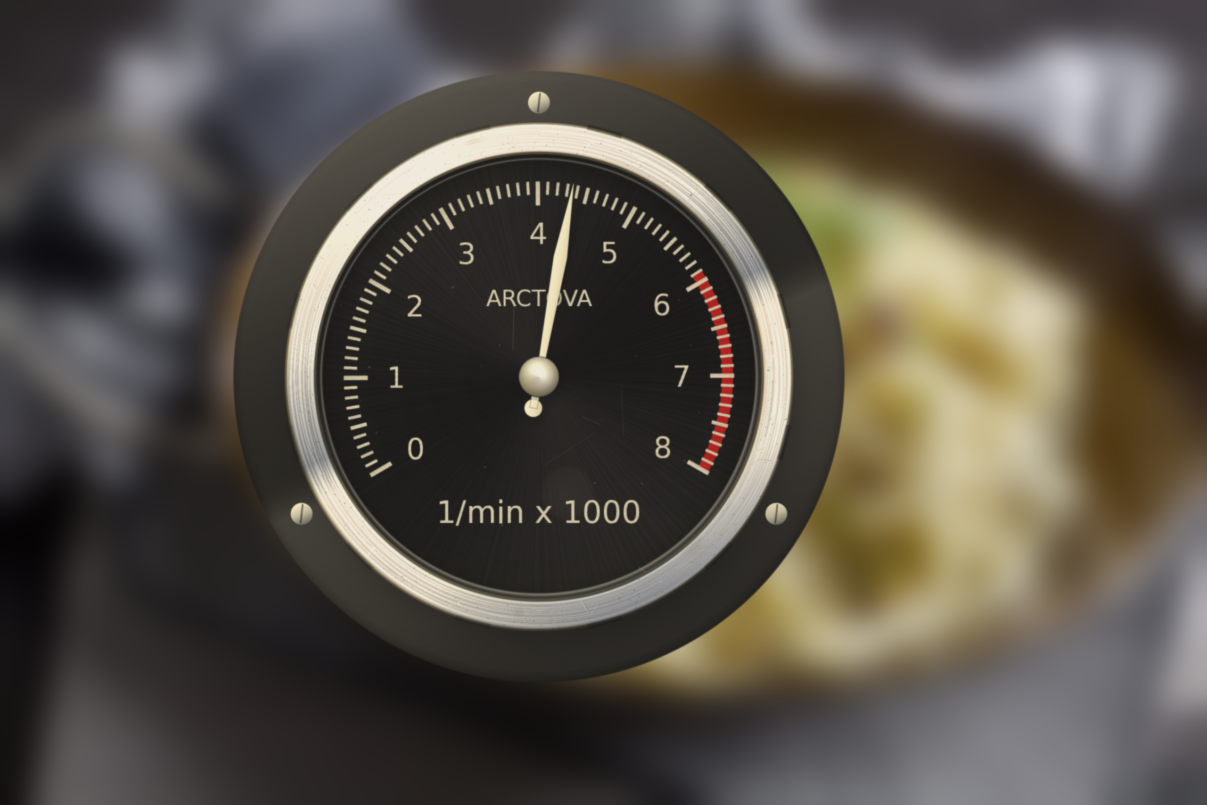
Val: 4350 rpm
